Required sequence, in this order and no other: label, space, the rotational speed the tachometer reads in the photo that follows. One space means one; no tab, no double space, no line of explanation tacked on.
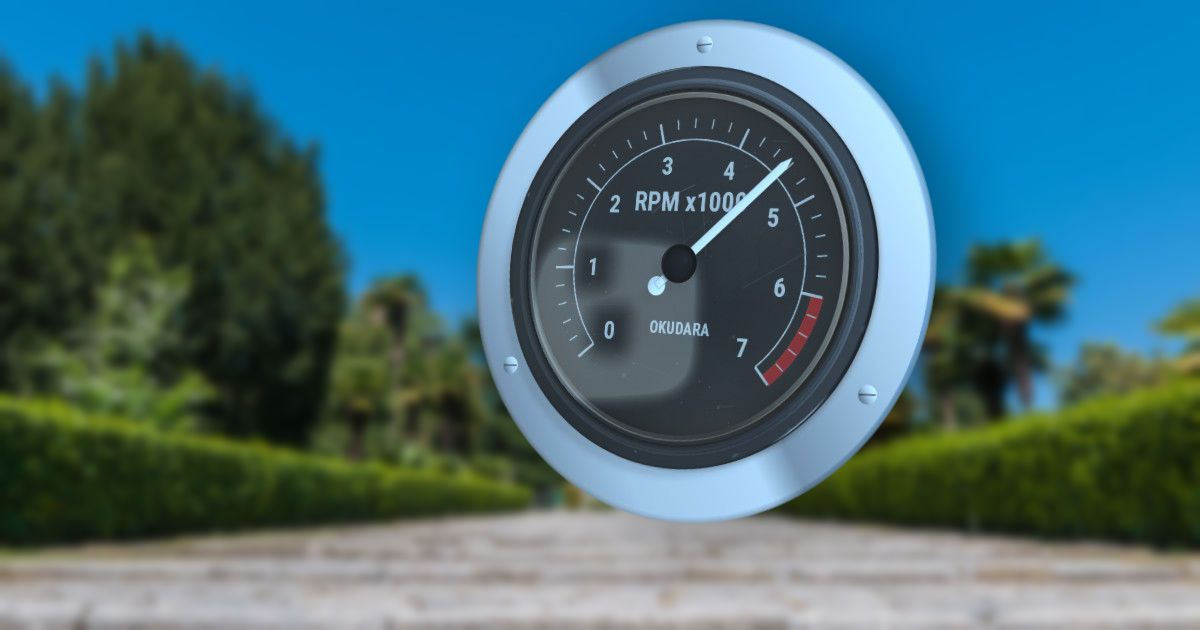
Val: 4600 rpm
